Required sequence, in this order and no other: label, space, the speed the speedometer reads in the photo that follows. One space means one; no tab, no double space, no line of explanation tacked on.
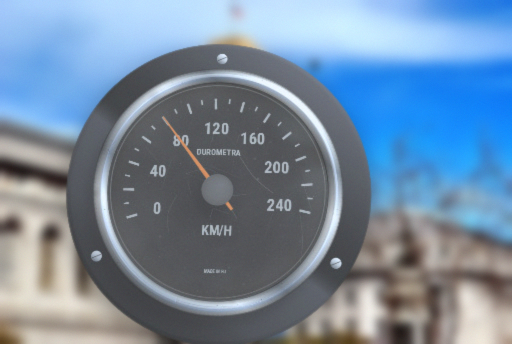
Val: 80 km/h
